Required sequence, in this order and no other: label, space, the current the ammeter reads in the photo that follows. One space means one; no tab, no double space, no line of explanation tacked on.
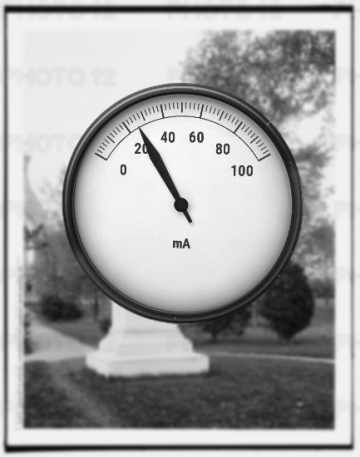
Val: 26 mA
